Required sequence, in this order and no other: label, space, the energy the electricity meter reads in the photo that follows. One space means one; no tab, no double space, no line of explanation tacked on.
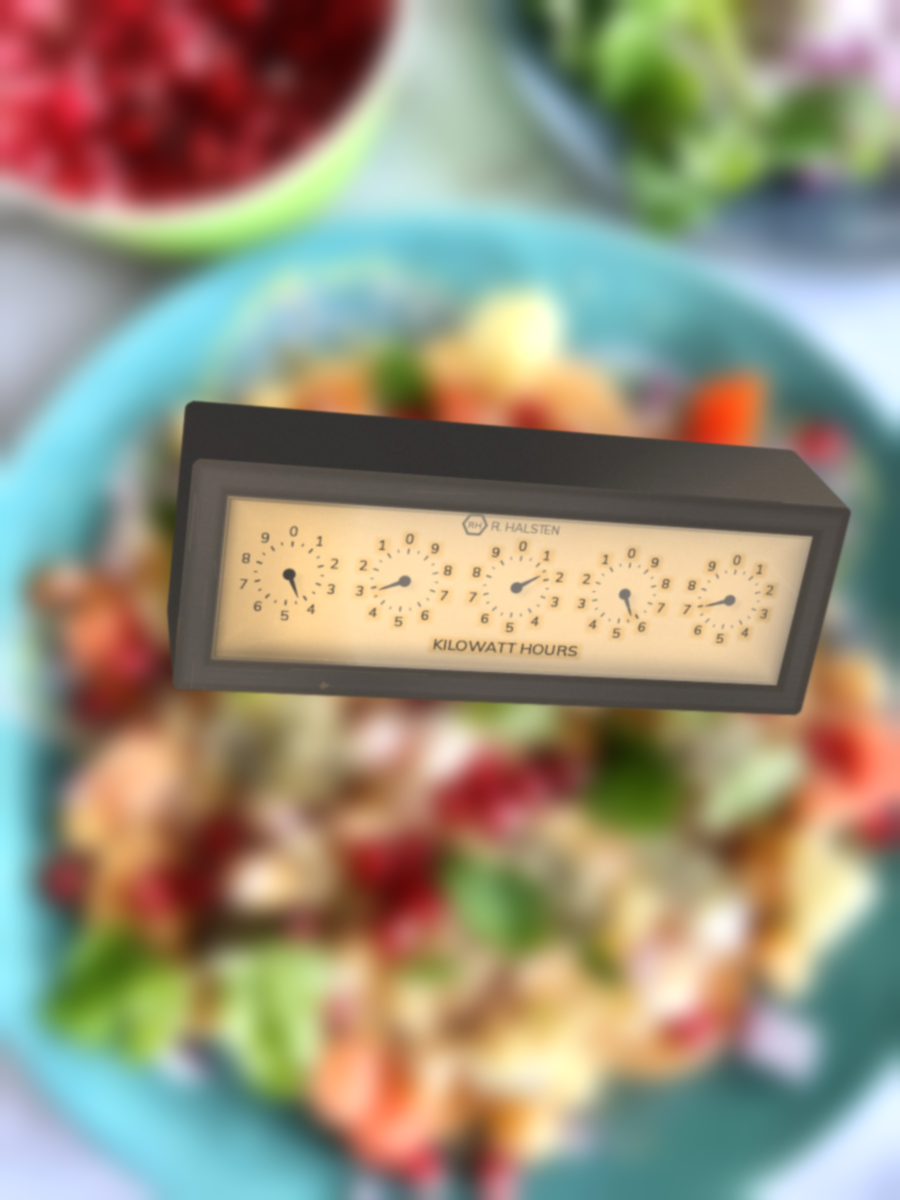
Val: 43157 kWh
